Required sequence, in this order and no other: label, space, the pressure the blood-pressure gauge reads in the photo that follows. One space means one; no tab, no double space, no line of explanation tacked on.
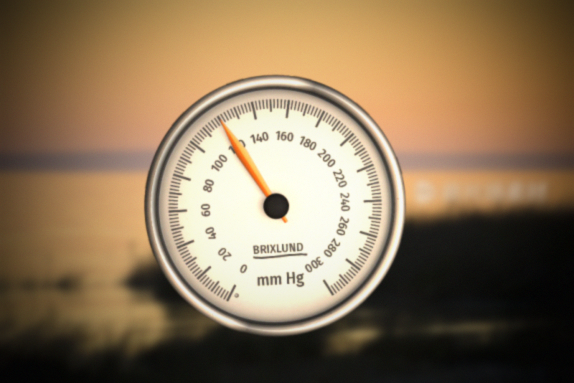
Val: 120 mmHg
